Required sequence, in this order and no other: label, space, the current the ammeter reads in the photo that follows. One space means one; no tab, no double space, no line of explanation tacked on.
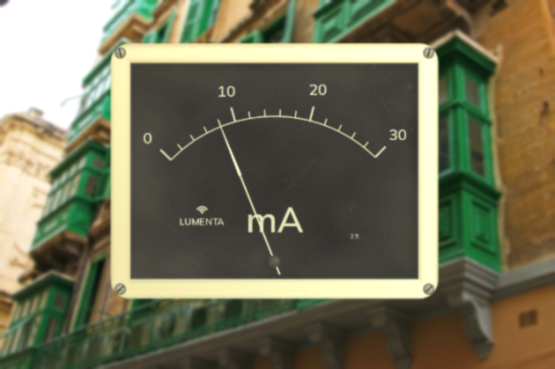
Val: 8 mA
